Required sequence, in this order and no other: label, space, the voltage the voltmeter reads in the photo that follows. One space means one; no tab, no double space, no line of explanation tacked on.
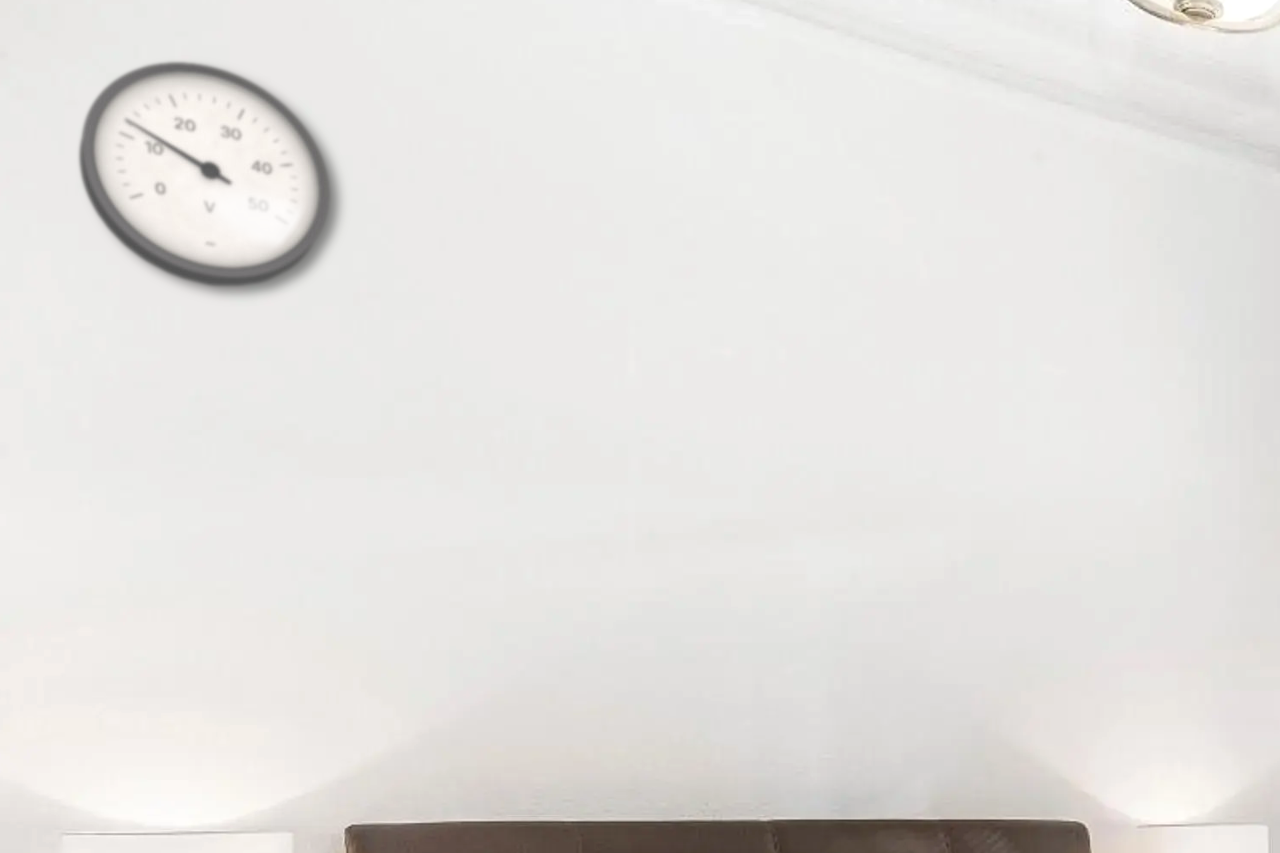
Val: 12 V
